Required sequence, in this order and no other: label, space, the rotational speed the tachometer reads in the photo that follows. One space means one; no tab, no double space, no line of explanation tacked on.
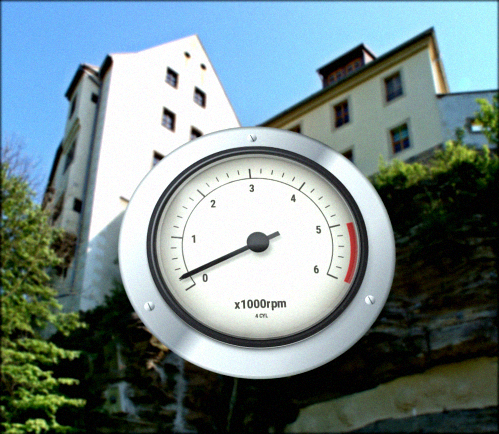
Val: 200 rpm
